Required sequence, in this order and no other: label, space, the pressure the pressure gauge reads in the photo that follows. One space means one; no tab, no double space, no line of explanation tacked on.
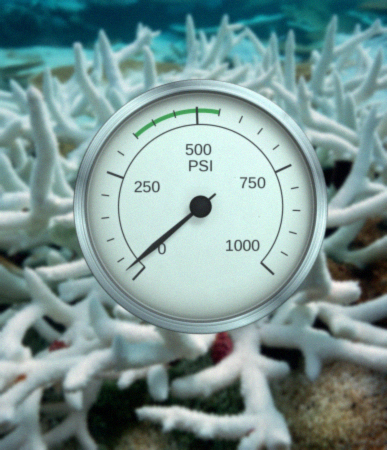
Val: 25 psi
